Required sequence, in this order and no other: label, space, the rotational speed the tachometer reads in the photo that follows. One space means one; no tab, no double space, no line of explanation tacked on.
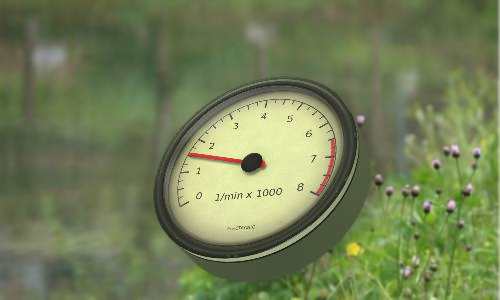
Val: 1500 rpm
